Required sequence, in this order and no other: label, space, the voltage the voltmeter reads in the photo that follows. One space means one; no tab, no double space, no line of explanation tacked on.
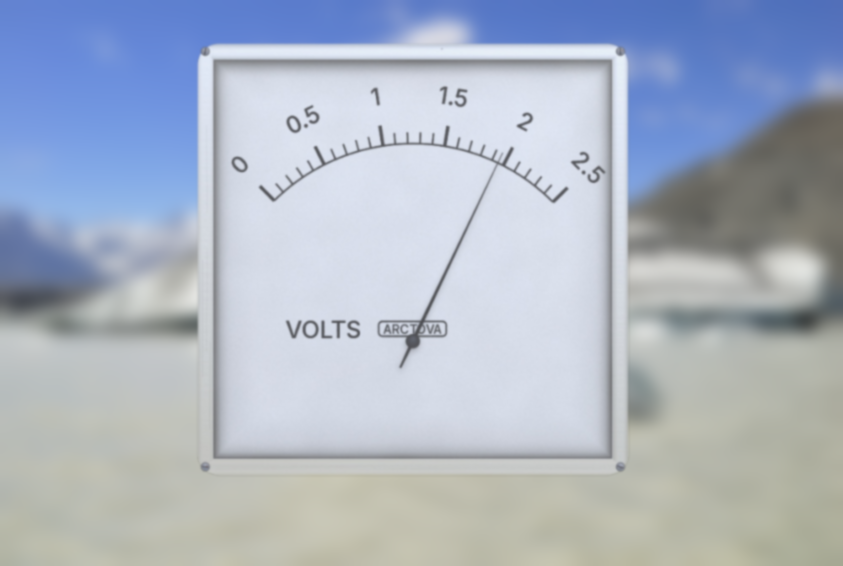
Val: 1.95 V
